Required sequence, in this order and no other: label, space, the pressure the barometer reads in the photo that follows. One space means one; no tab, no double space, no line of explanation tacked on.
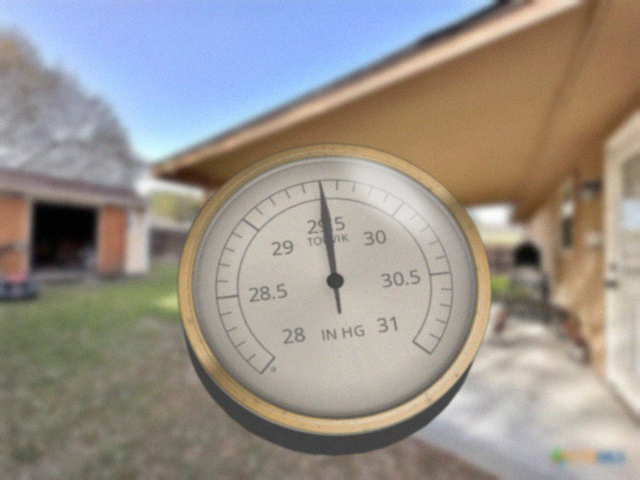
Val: 29.5 inHg
